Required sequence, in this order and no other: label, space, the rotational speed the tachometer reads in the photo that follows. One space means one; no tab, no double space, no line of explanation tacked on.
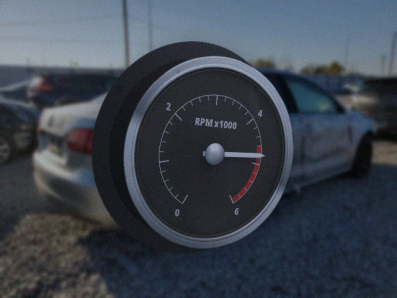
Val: 4800 rpm
